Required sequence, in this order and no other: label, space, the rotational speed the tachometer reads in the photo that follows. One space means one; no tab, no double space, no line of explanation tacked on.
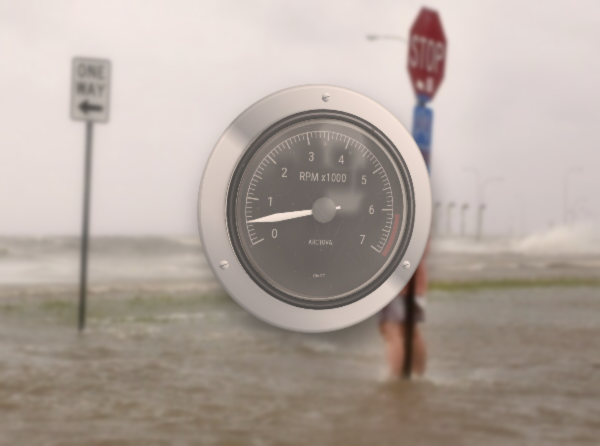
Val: 500 rpm
